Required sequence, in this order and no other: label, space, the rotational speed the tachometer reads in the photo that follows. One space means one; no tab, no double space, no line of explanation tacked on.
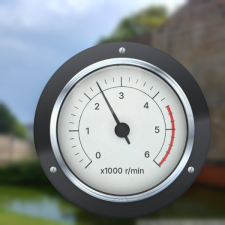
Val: 2400 rpm
